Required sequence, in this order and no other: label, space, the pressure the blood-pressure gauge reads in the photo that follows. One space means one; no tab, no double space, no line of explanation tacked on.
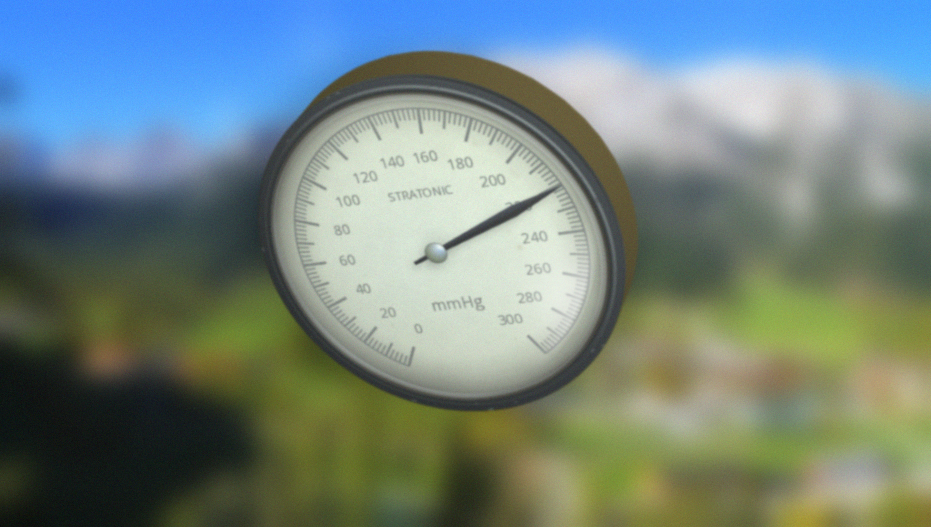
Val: 220 mmHg
